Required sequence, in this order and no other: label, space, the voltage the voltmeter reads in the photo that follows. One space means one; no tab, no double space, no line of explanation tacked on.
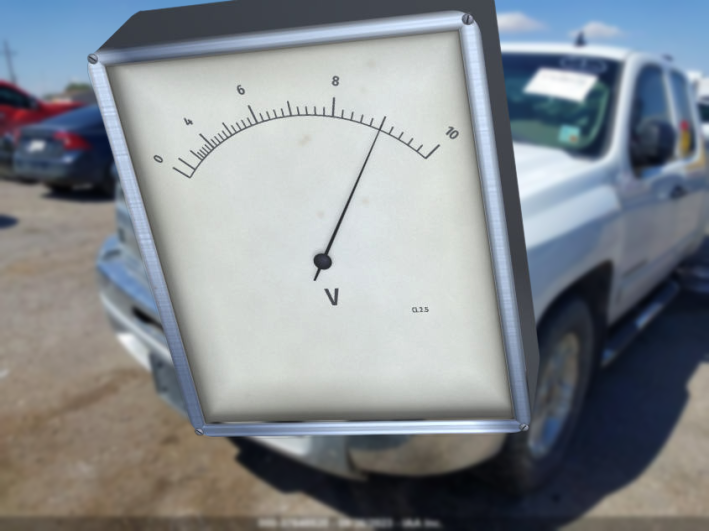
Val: 9 V
